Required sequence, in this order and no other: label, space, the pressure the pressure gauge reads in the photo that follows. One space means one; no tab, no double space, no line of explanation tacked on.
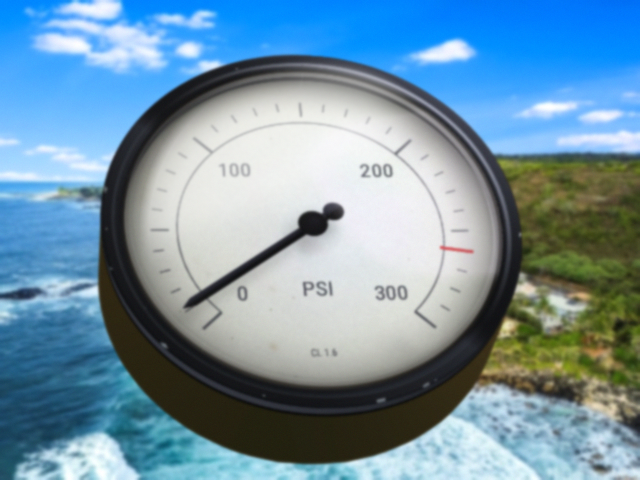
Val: 10 psi
